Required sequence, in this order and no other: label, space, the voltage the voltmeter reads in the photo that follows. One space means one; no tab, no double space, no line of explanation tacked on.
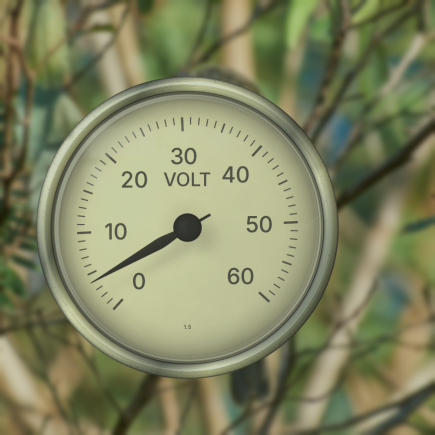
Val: 4 V
